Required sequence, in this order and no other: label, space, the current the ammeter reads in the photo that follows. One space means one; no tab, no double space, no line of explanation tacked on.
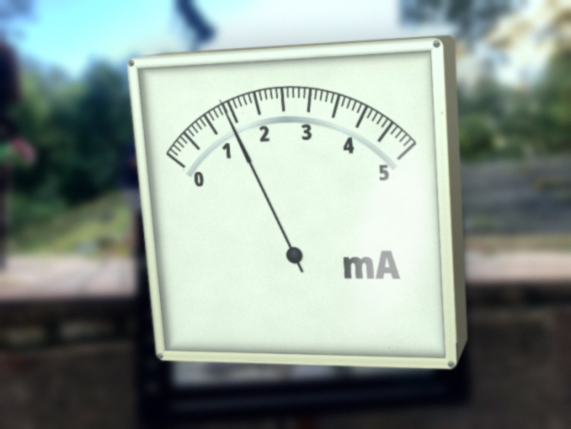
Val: 1.4 mA
